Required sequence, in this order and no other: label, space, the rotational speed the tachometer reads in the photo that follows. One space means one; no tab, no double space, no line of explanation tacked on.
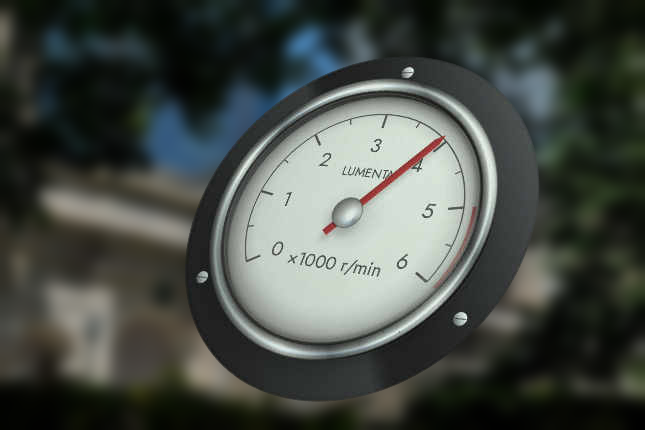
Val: 4000 rpm
